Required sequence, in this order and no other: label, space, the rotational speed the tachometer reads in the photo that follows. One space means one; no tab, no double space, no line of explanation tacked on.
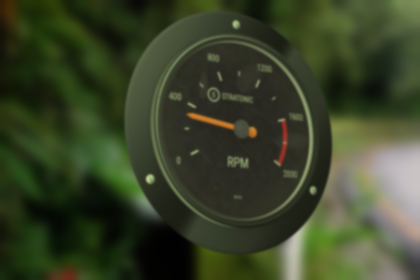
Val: 300 rpm
